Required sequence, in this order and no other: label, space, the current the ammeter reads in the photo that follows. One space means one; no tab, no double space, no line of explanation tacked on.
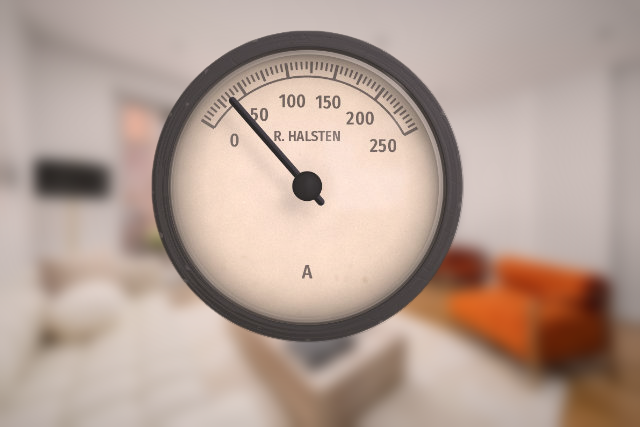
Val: 35 A
